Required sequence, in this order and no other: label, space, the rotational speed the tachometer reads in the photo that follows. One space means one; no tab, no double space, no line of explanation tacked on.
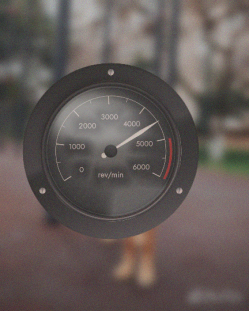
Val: 4500 rpm
